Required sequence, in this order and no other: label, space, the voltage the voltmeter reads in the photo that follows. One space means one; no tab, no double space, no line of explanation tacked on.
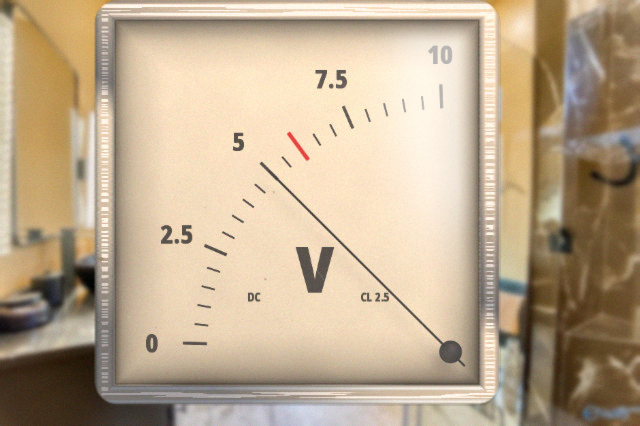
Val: 5 V
